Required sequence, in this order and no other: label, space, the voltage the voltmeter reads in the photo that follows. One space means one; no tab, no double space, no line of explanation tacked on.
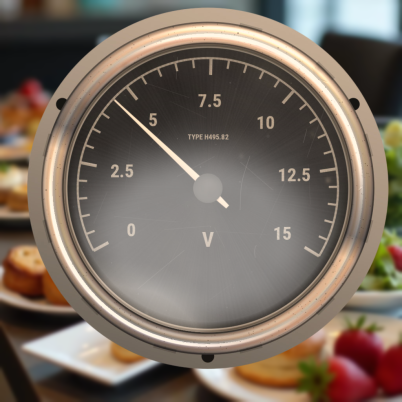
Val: 4.5 V
